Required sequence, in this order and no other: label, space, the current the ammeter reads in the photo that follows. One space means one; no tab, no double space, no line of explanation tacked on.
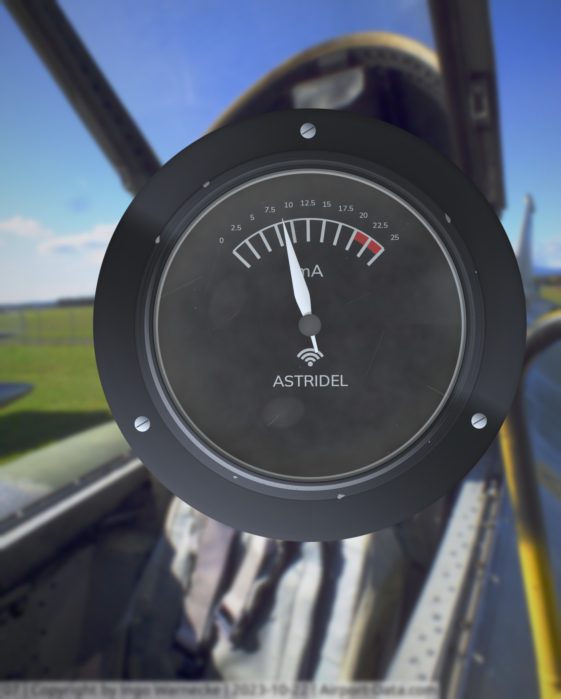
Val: 8.75 mA
